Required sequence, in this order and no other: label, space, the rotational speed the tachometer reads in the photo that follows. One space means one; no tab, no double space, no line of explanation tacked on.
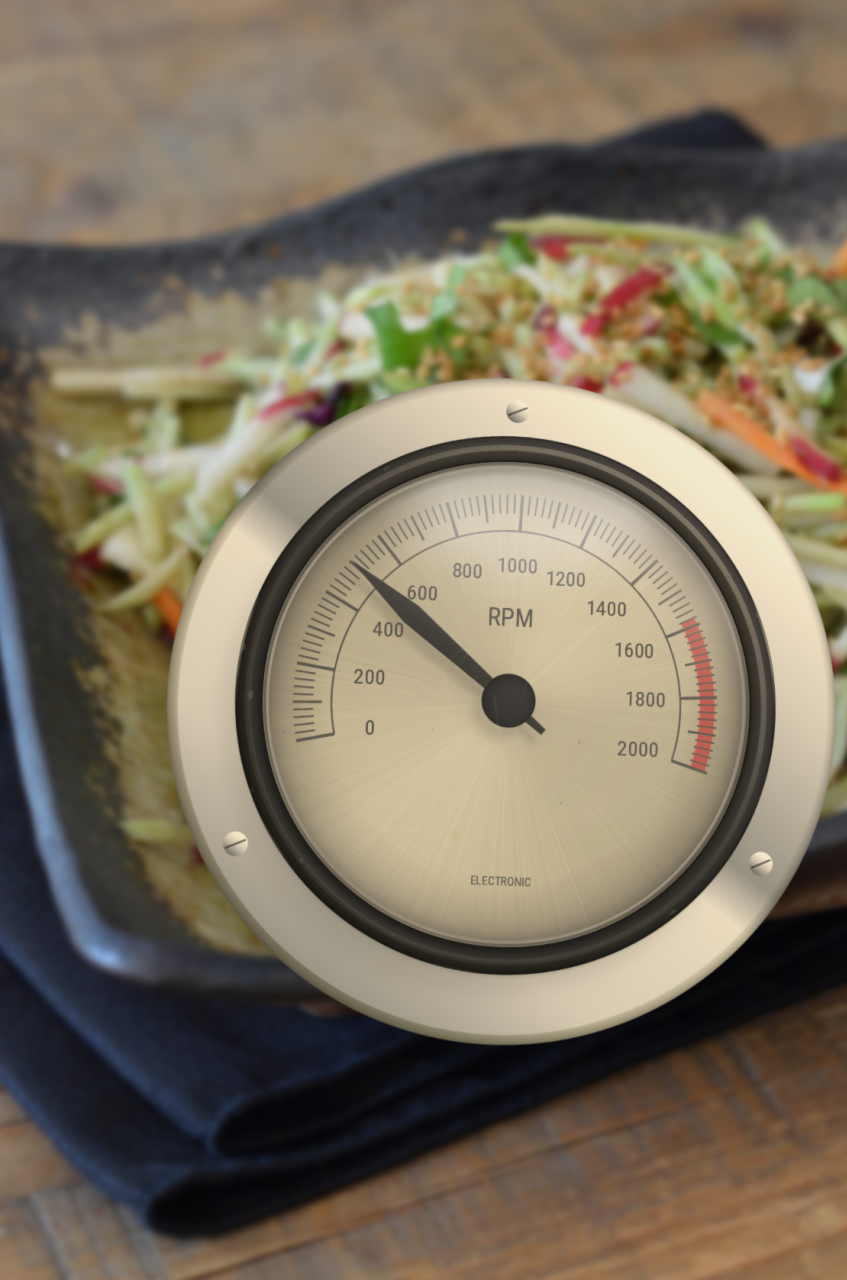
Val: 500 rpm
